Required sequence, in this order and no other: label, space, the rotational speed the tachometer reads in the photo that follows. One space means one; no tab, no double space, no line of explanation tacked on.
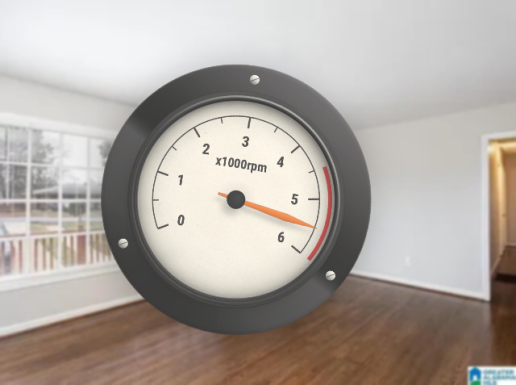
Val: 5500 rpm
